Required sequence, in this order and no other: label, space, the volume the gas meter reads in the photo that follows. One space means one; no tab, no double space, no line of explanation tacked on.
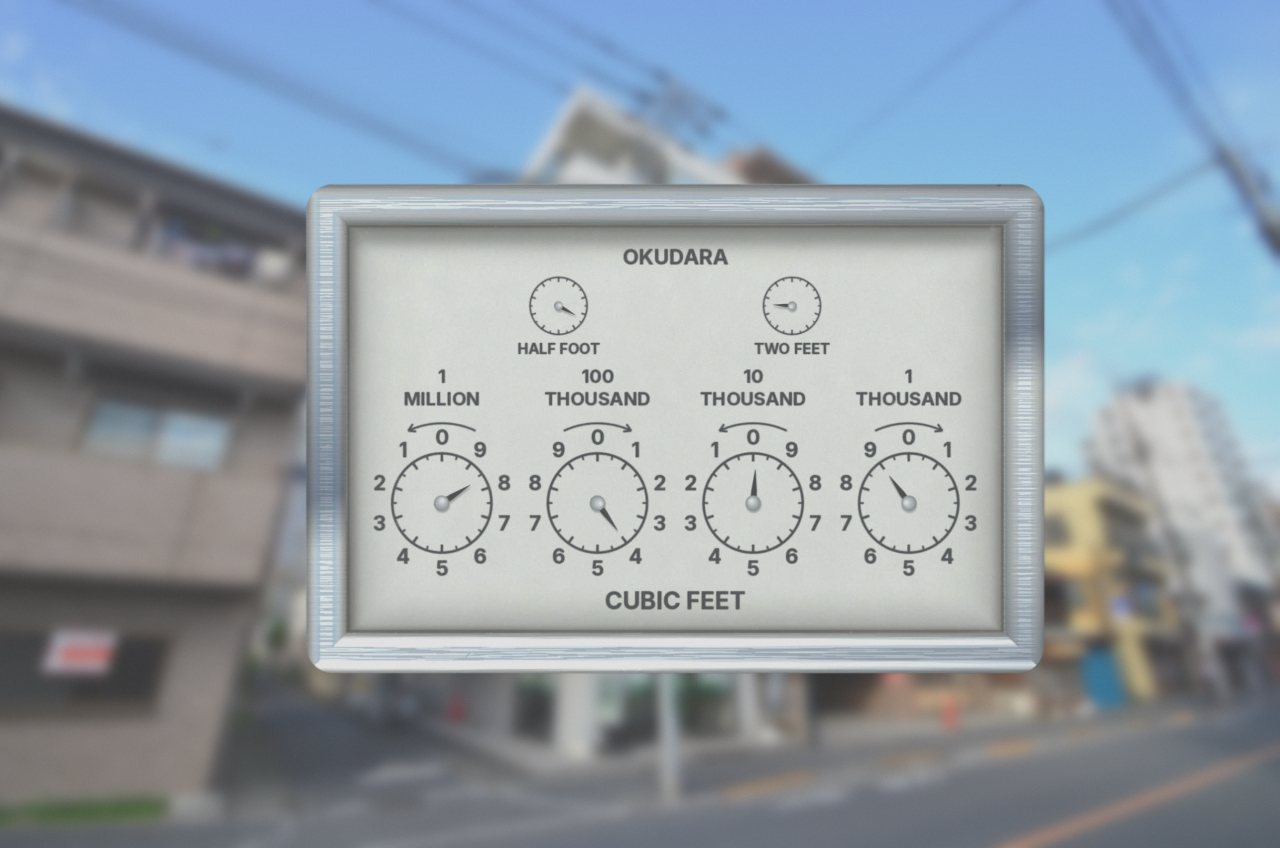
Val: 839900 ft³
